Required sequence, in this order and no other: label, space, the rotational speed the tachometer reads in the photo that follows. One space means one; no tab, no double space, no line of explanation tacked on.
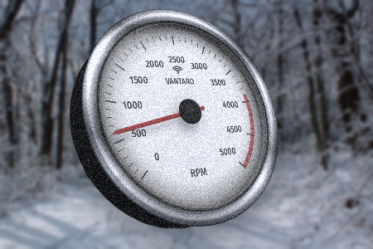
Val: 600 rpm
